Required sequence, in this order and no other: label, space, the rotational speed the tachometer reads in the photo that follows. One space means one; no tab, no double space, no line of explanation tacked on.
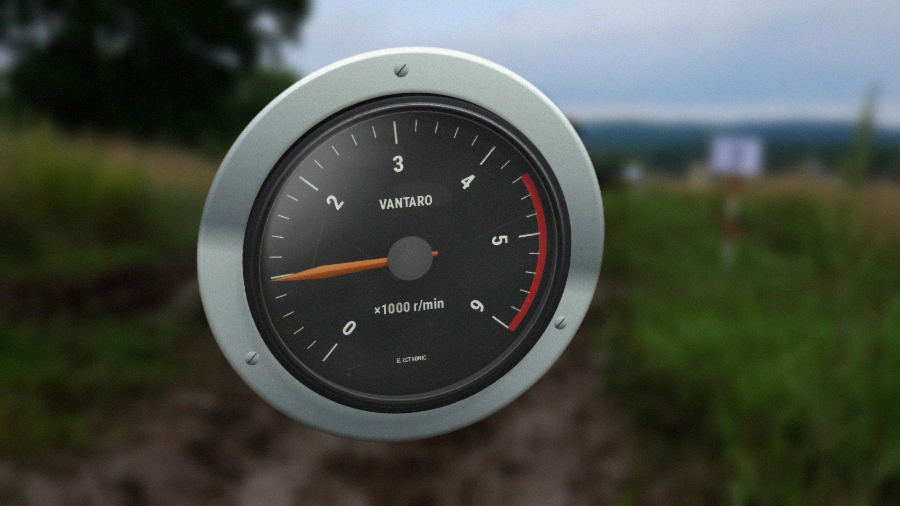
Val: 1000 rpm
